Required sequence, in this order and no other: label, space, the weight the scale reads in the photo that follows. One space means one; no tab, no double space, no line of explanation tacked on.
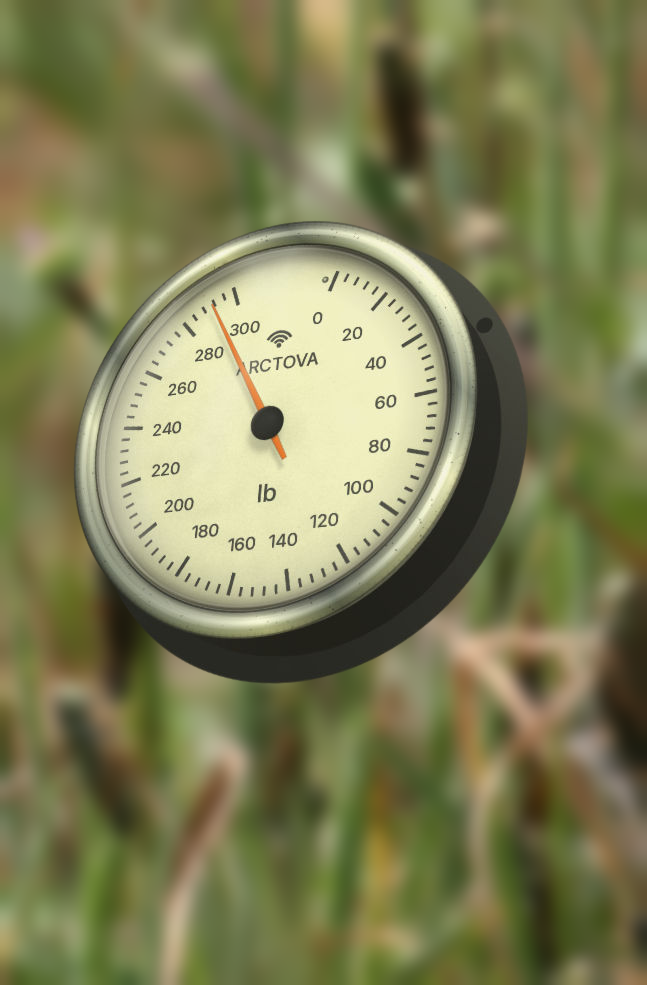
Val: 292 lb
